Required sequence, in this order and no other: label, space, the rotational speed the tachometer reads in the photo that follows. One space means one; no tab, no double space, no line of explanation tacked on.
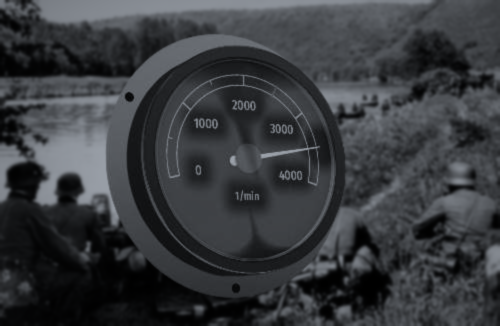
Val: 3500 rpm
